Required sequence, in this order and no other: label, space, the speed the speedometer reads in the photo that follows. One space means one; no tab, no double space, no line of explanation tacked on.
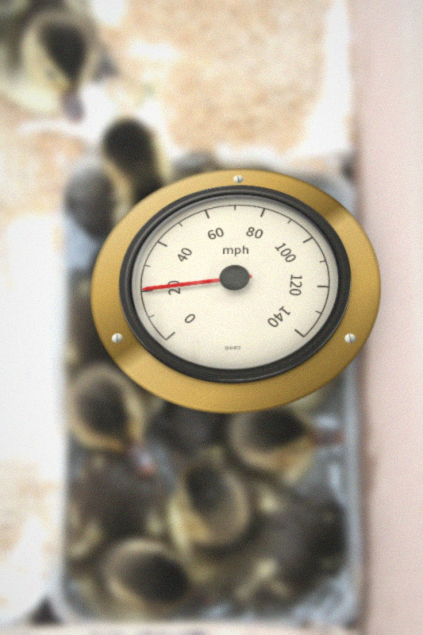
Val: 20 mph
